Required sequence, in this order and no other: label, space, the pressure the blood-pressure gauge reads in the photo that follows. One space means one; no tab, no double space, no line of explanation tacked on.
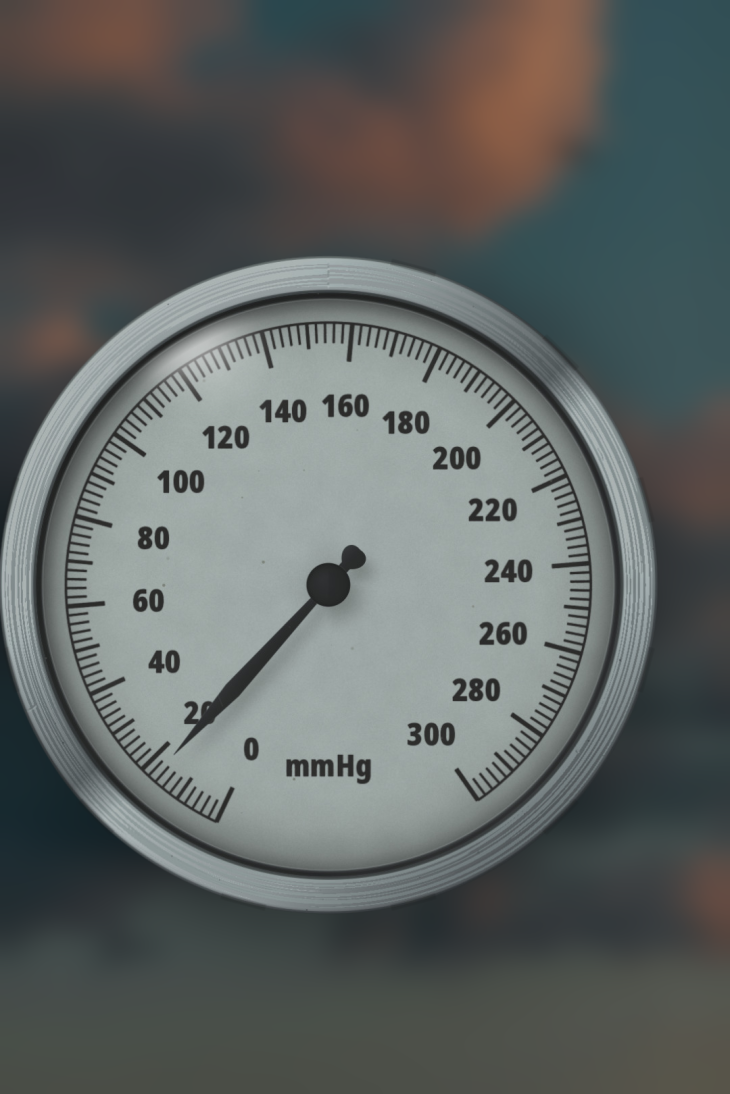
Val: 17 mmHg
